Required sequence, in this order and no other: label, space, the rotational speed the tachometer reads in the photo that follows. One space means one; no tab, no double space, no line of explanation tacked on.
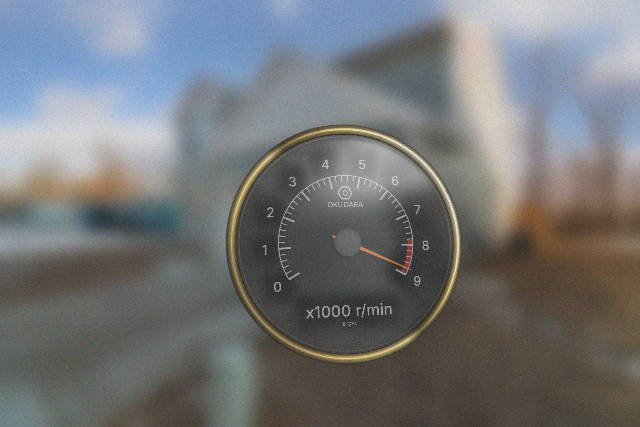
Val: 8800 rpm
